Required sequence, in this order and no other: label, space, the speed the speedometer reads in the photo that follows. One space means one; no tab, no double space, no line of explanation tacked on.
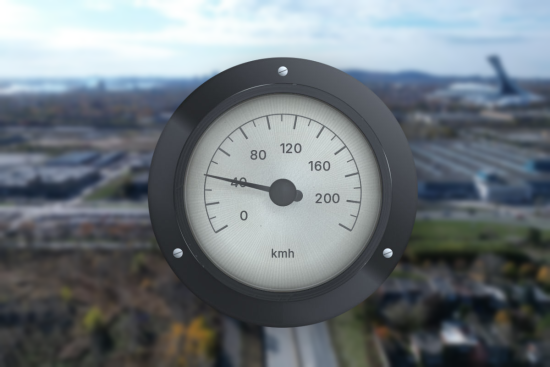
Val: 40 km/h
